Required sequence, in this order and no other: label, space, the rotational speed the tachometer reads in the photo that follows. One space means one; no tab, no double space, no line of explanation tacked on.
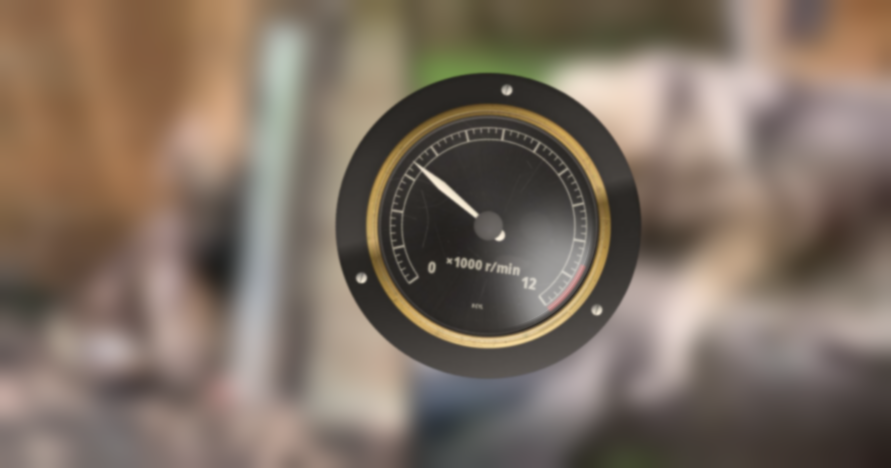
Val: 3400 rpm
